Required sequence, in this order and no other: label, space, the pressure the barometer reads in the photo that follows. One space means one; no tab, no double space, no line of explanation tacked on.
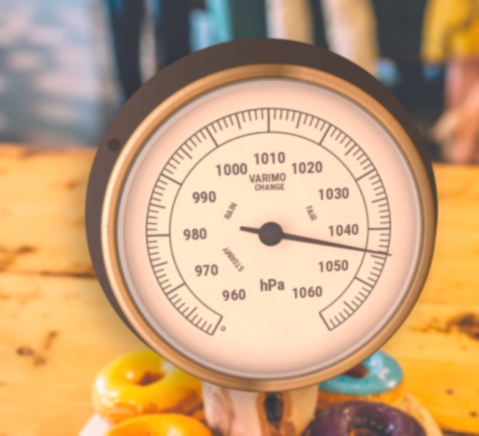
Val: 1044 hPa
